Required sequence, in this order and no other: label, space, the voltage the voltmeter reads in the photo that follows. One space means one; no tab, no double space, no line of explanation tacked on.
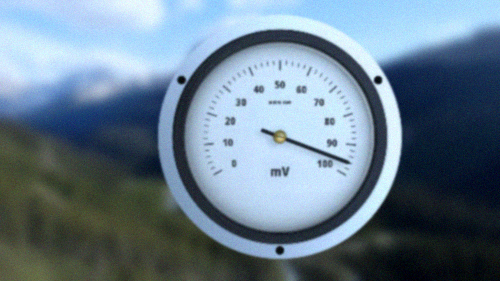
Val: 96 mV
